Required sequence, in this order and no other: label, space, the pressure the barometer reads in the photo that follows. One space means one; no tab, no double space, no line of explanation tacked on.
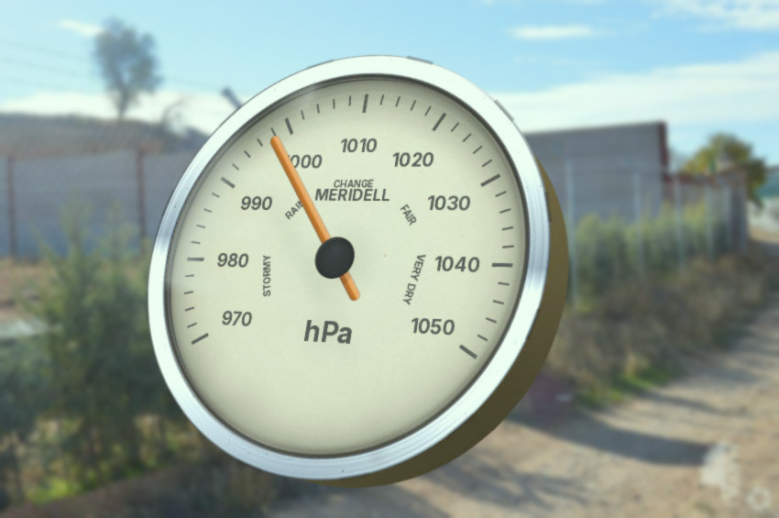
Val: 998 hPa
